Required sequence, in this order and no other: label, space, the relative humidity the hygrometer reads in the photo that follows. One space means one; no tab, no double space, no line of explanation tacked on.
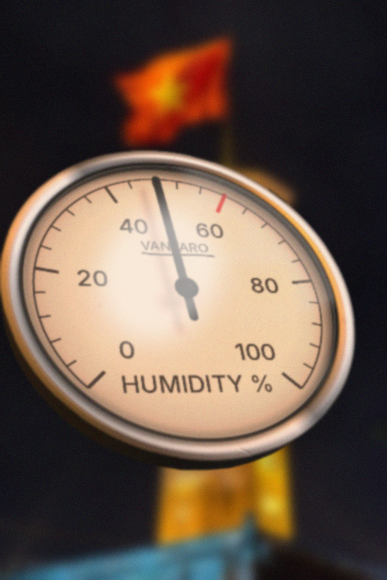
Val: 48 %
